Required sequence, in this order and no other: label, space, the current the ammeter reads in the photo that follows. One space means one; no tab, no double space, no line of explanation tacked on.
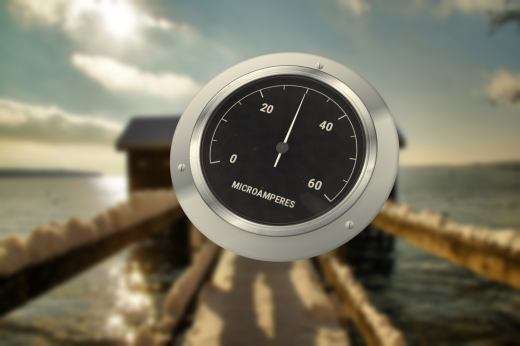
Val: 30 µA
